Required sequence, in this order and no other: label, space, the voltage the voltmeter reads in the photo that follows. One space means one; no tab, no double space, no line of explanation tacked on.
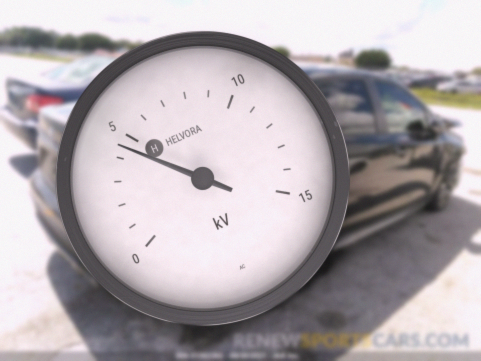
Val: 4.5 kV
